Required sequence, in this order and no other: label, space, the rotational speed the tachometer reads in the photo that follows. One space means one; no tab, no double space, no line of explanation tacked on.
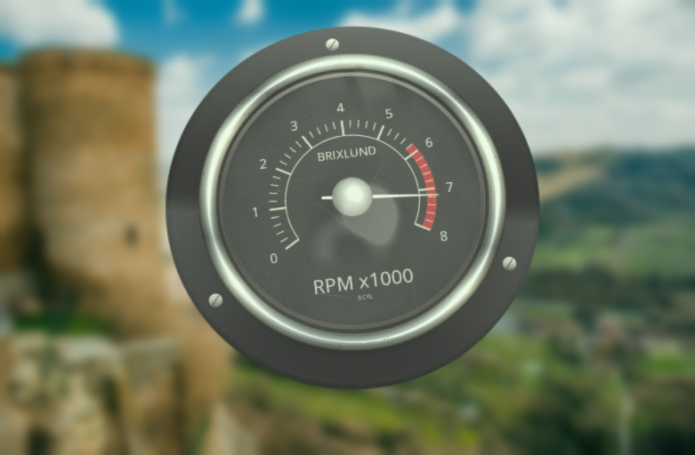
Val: 7200 rpm
